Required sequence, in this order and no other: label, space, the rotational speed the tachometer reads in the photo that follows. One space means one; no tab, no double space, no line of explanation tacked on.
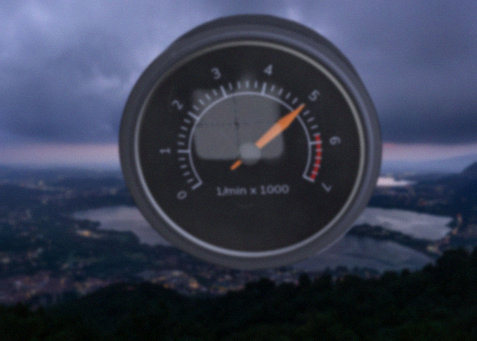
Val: 5000 rpm
